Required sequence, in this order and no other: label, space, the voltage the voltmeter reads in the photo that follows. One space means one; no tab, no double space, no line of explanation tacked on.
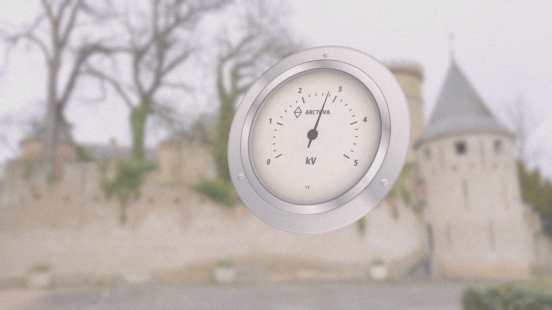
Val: 2.8 kV
